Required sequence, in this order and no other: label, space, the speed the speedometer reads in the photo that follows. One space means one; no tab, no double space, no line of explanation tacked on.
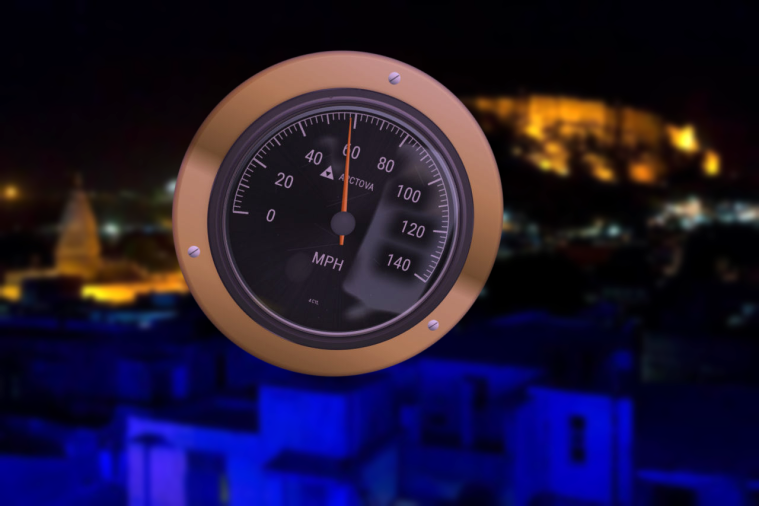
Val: 58 mph
